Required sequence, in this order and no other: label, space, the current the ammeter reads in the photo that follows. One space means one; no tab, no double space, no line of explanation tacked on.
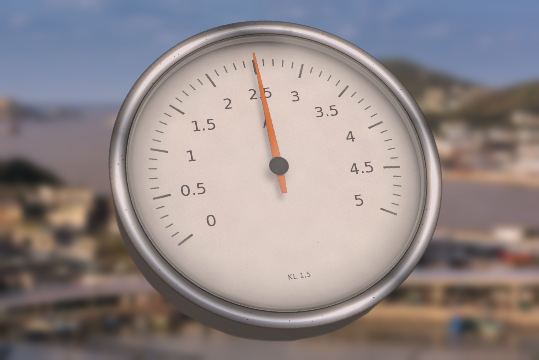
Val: 2.5 A
